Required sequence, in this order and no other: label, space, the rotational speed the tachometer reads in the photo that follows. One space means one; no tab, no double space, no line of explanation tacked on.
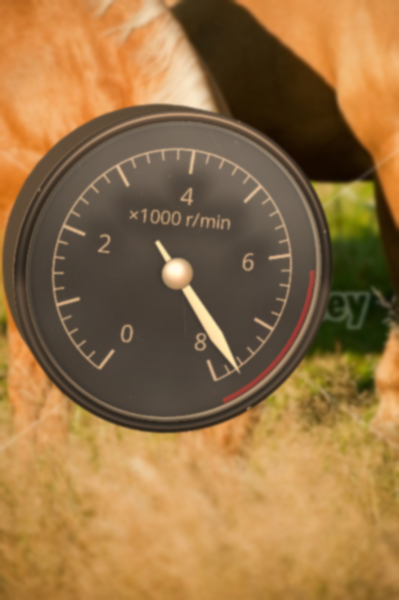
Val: 7700 rpm
